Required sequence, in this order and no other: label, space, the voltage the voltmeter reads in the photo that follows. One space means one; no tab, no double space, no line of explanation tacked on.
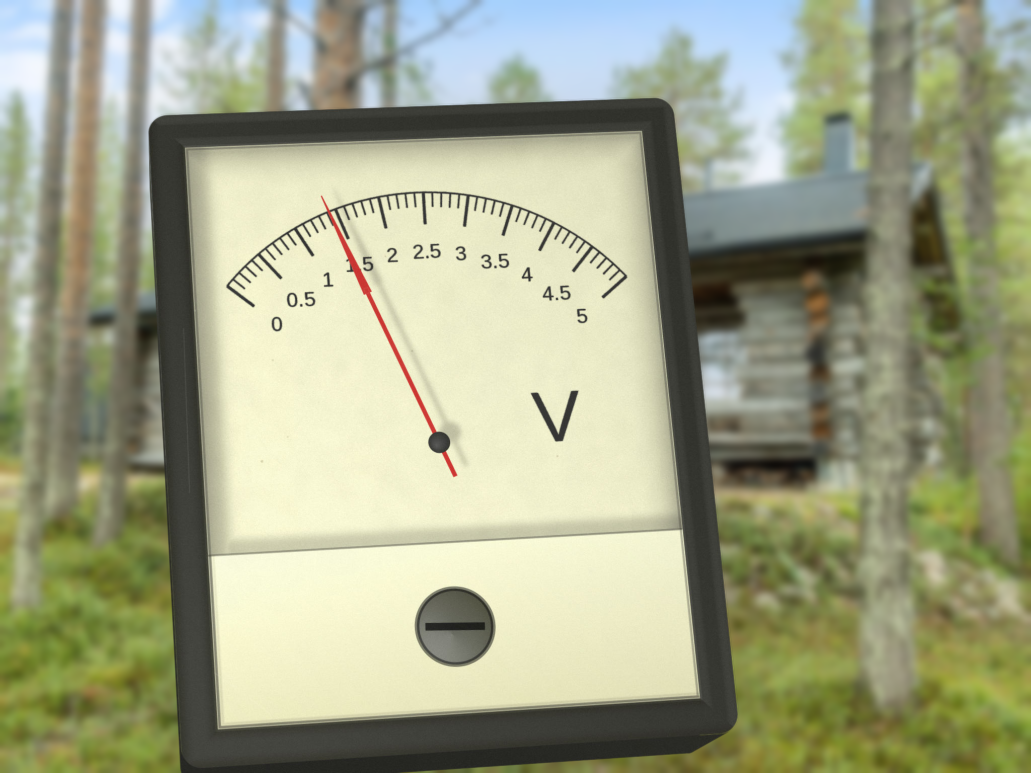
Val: 1.4 V
